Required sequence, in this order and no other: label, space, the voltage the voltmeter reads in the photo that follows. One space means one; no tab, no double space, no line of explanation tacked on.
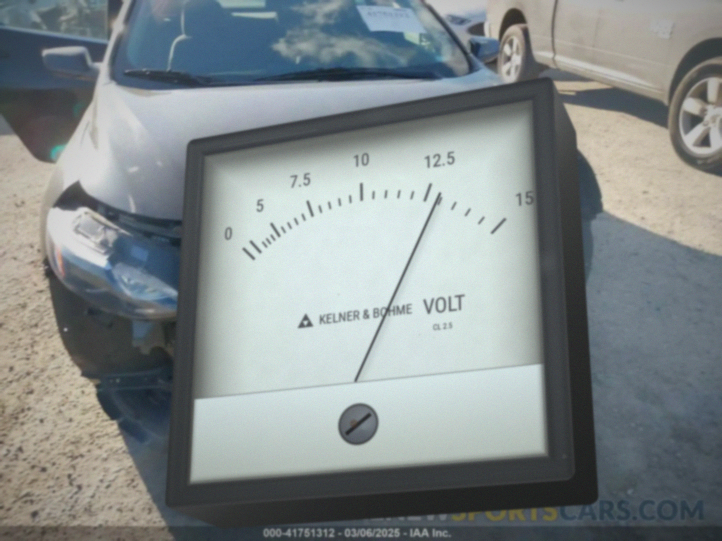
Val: 13 V
